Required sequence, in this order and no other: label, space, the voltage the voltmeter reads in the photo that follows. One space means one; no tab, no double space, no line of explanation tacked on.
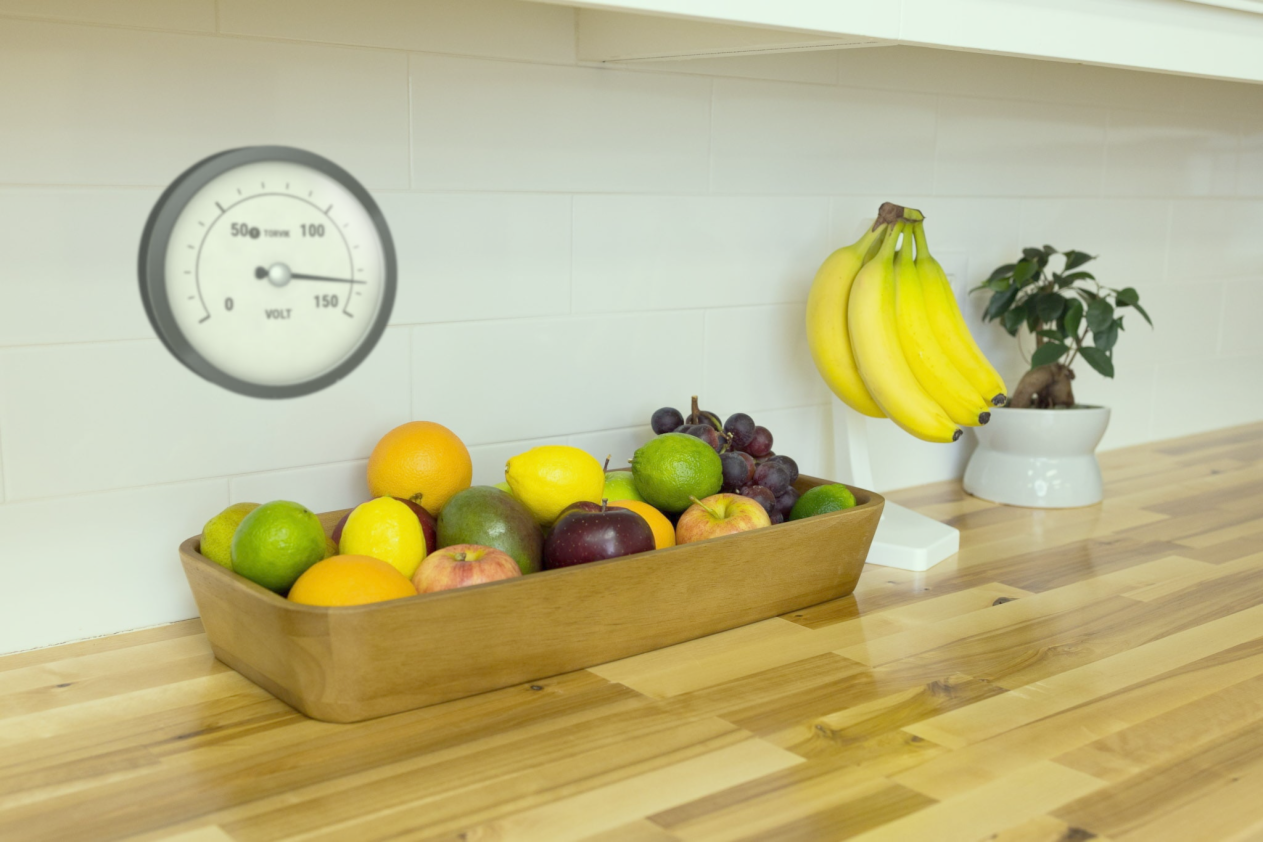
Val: 135 V
